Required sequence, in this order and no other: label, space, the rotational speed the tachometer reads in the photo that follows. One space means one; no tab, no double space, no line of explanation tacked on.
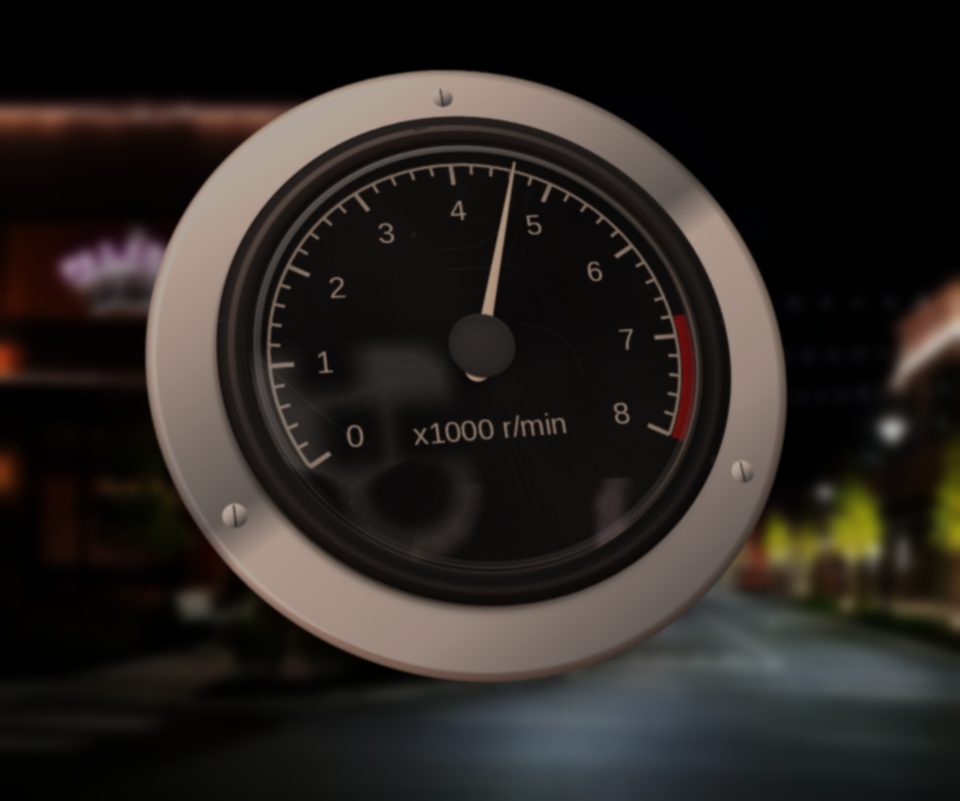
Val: 4600 rpm
